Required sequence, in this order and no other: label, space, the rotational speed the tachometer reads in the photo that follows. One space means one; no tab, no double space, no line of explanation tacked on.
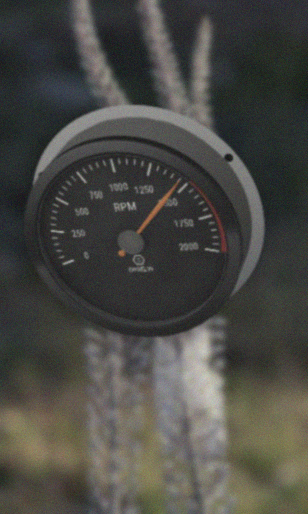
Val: 1450 rpm
